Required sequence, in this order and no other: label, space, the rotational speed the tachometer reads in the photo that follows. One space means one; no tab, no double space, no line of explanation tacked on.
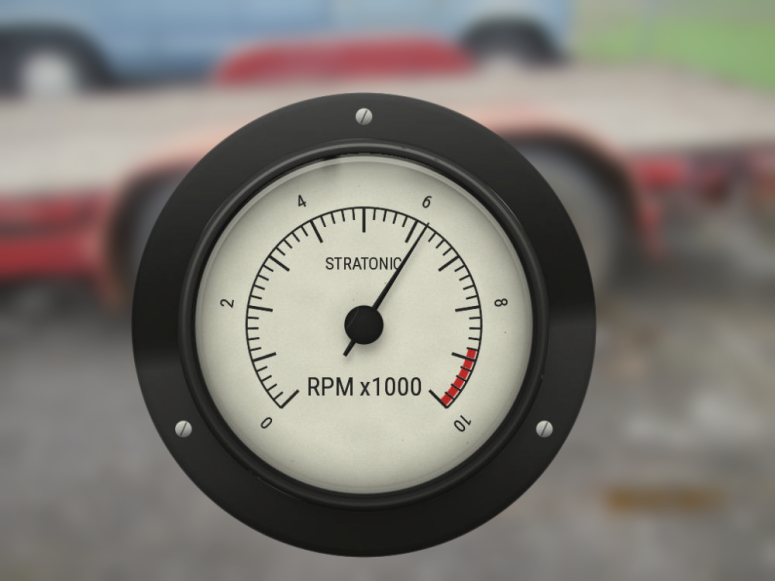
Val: 6200 rpm
